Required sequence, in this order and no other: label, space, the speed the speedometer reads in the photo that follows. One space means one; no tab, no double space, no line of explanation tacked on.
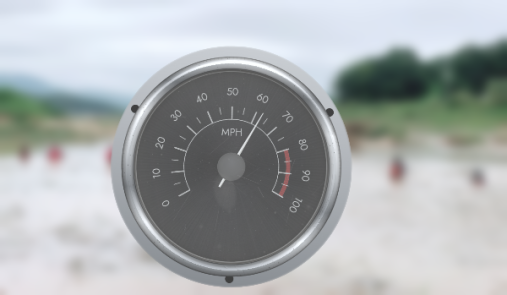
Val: 62.5 mph
